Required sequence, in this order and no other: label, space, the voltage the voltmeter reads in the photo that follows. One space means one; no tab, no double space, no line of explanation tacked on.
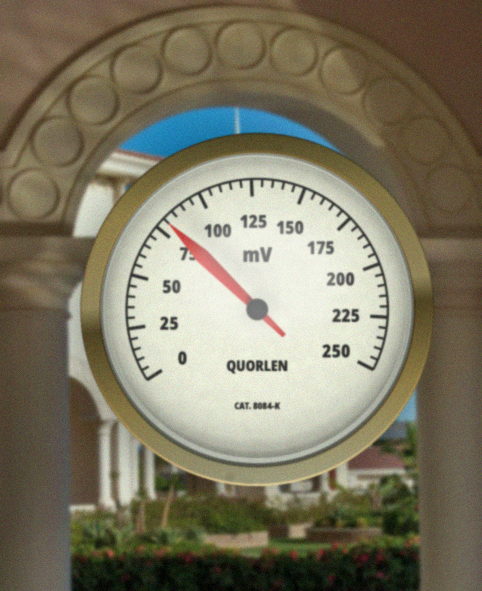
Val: 80 mV
